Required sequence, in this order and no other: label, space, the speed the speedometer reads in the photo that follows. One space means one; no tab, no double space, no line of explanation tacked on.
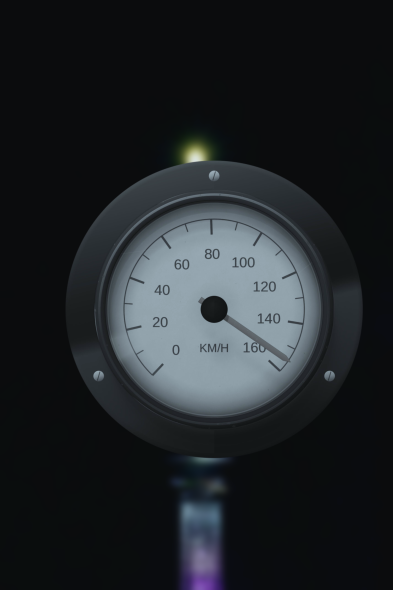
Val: 155 km/h
